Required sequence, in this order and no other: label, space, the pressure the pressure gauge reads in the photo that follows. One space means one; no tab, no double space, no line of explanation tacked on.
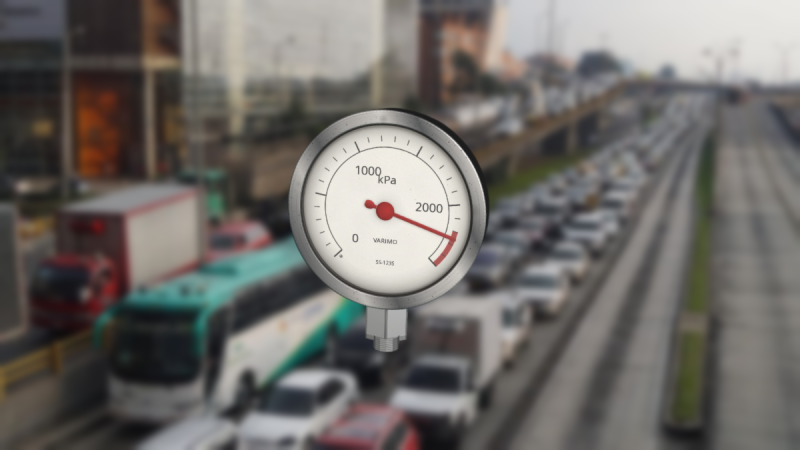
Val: 2250 kPa
